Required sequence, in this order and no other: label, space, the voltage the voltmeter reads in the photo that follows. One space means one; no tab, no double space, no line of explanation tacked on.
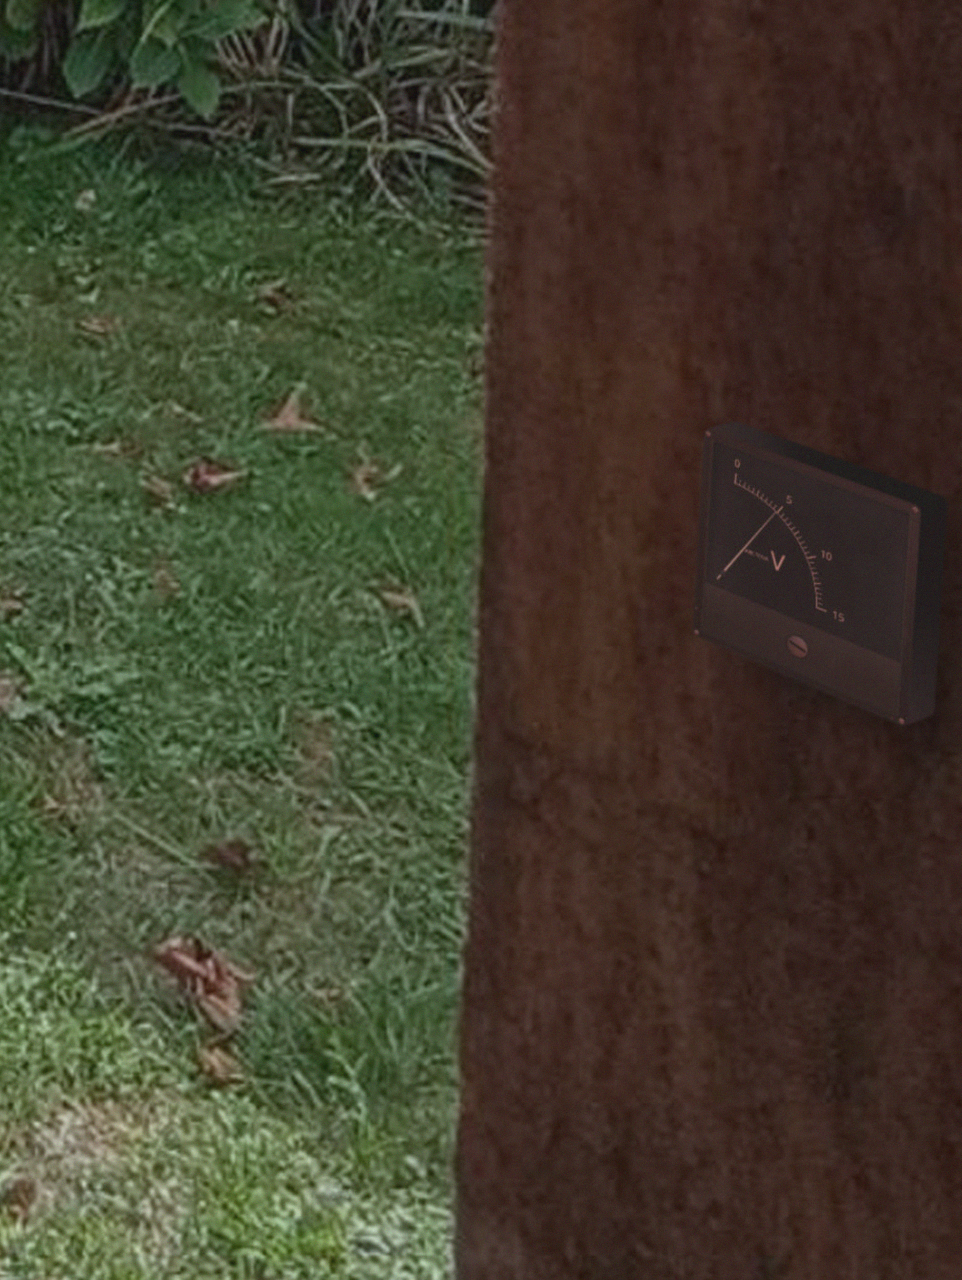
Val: 5 V
